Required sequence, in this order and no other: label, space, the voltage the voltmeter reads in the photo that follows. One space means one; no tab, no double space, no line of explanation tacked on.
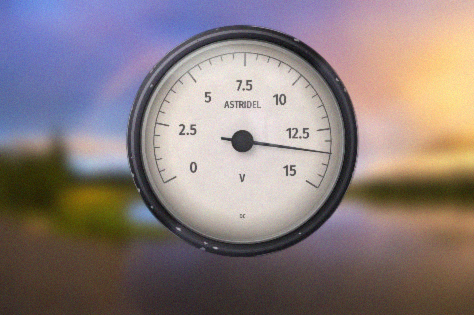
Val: 13.5 V
